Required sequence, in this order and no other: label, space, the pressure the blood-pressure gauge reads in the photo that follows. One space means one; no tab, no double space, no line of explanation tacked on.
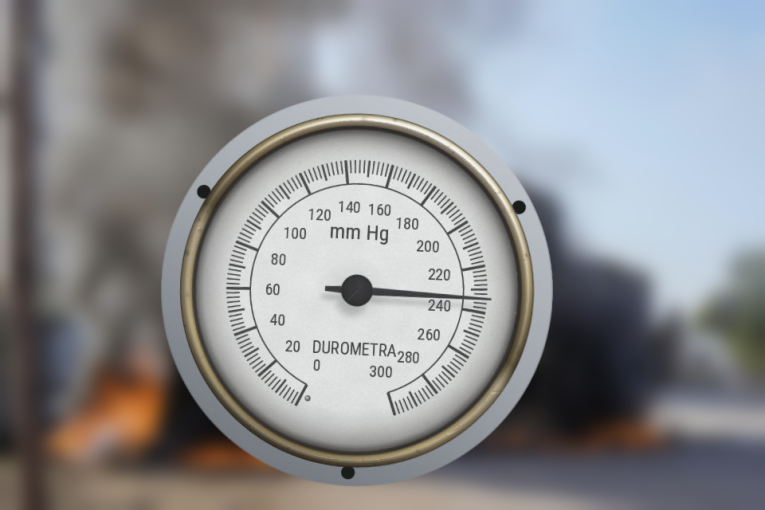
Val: 234 mmHg
